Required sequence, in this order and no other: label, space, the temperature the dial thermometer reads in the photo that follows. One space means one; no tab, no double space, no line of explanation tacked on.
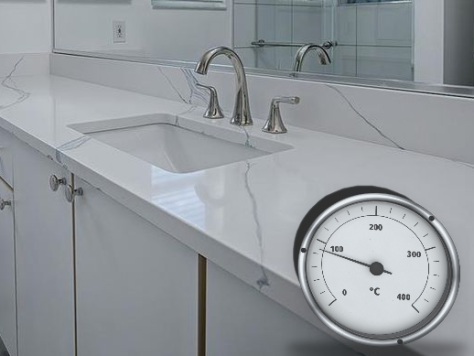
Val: 90 °C
